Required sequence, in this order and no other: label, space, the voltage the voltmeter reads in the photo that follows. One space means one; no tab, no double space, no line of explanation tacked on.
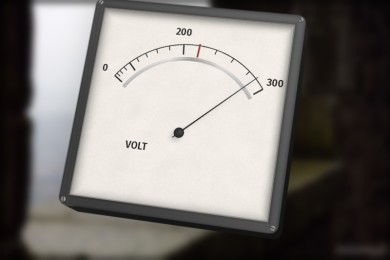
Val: 290 V
